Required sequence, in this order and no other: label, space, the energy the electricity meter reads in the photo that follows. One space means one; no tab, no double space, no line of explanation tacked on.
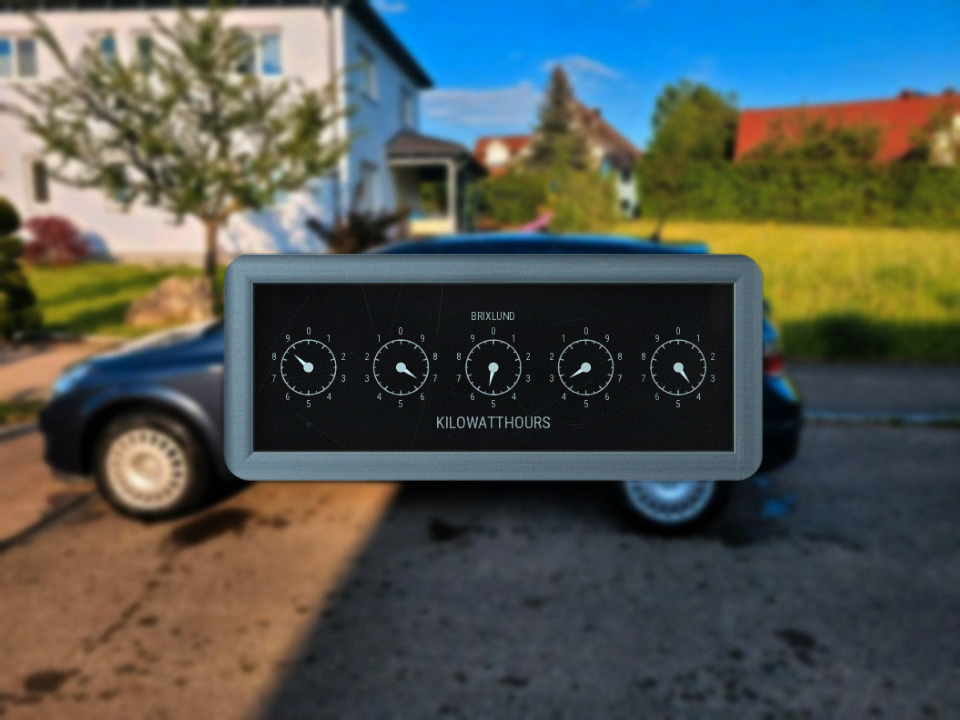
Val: 86534 kWh
